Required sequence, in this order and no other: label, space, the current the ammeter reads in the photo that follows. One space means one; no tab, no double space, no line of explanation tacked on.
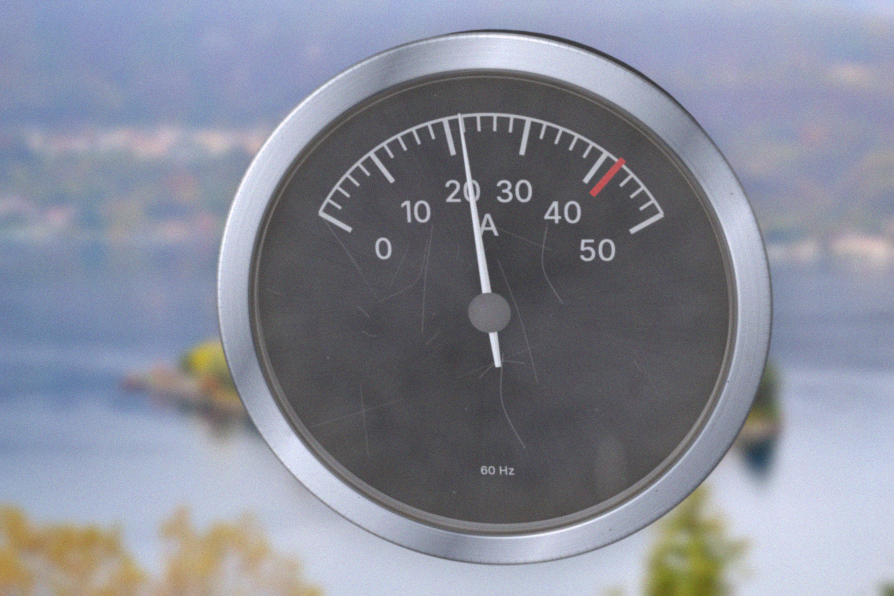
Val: 22 A
